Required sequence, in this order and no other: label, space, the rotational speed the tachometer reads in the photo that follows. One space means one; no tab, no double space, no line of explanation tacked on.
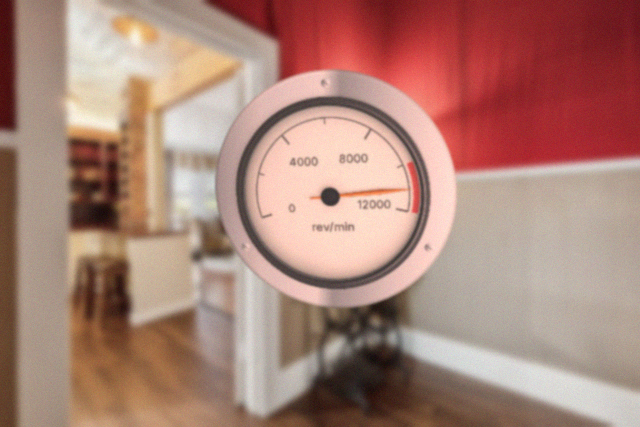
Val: 11000 rpm
